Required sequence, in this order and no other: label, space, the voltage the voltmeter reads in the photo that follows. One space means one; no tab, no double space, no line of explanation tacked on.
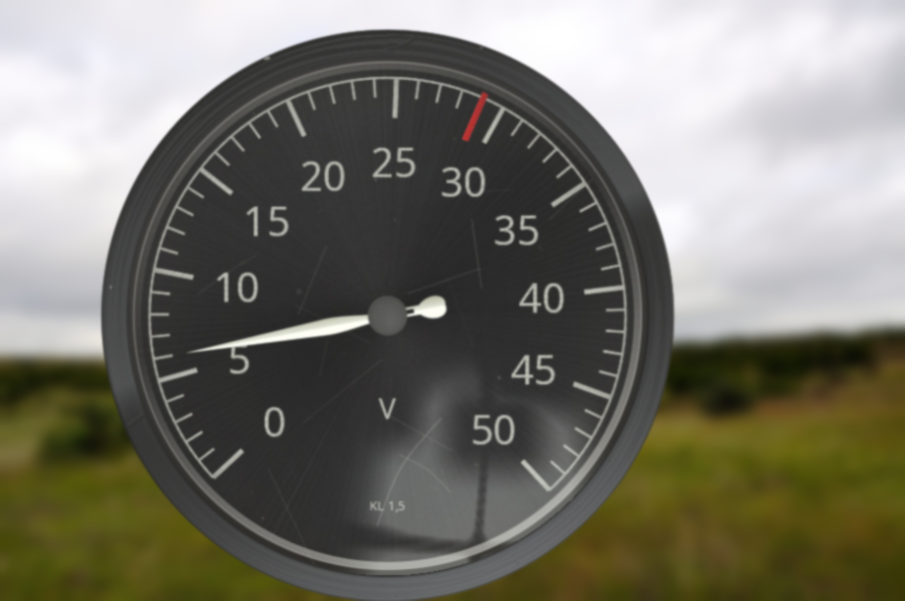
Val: 6 V
